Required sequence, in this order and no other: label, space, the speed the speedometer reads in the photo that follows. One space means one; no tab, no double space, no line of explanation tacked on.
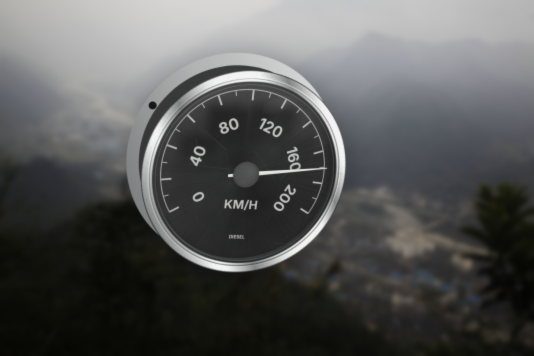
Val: 170 km/h
